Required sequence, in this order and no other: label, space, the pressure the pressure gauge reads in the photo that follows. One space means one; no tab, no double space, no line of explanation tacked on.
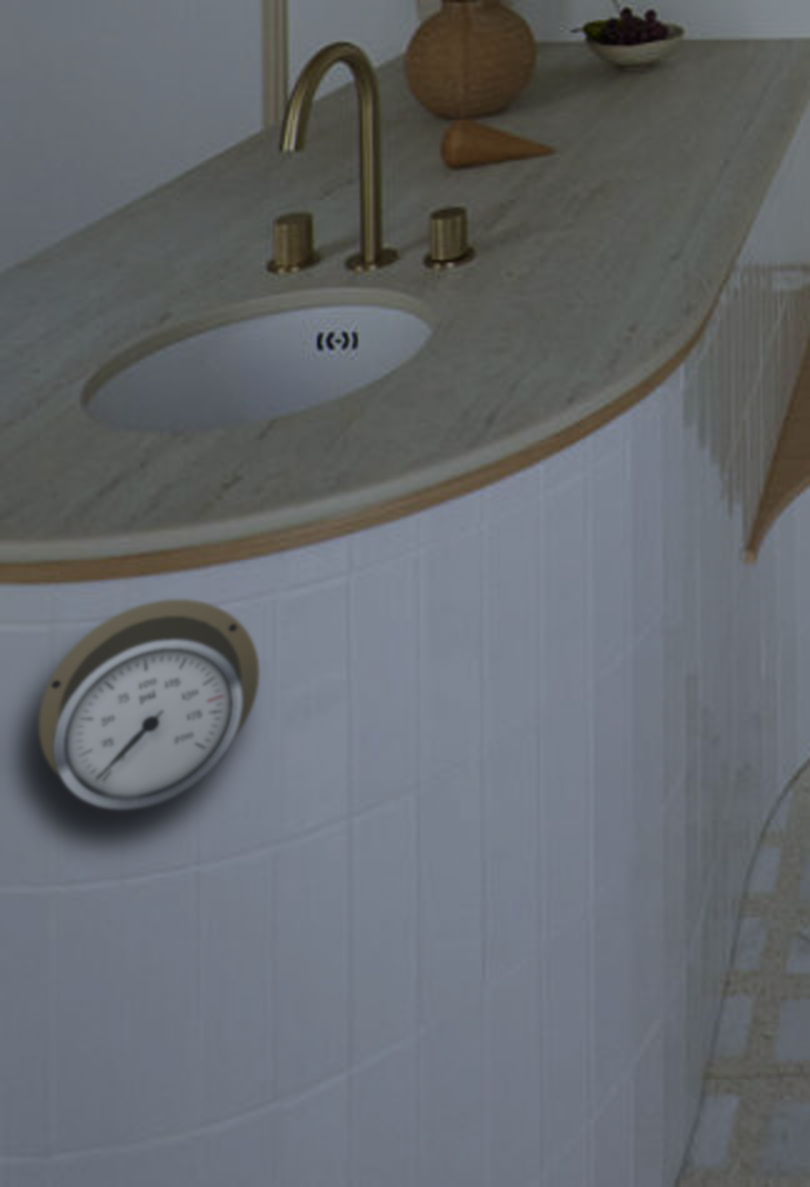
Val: 5 psi
